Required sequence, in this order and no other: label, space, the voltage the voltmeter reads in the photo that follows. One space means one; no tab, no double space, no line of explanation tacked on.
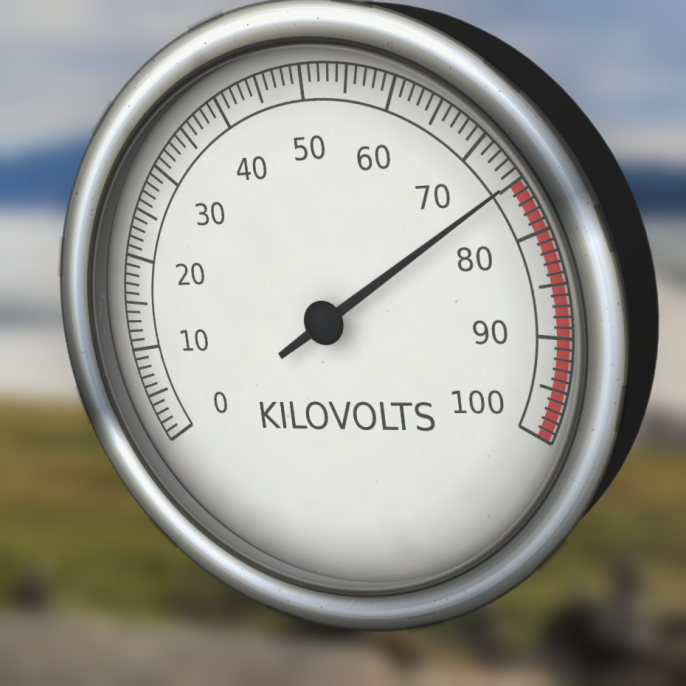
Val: 75 kV
